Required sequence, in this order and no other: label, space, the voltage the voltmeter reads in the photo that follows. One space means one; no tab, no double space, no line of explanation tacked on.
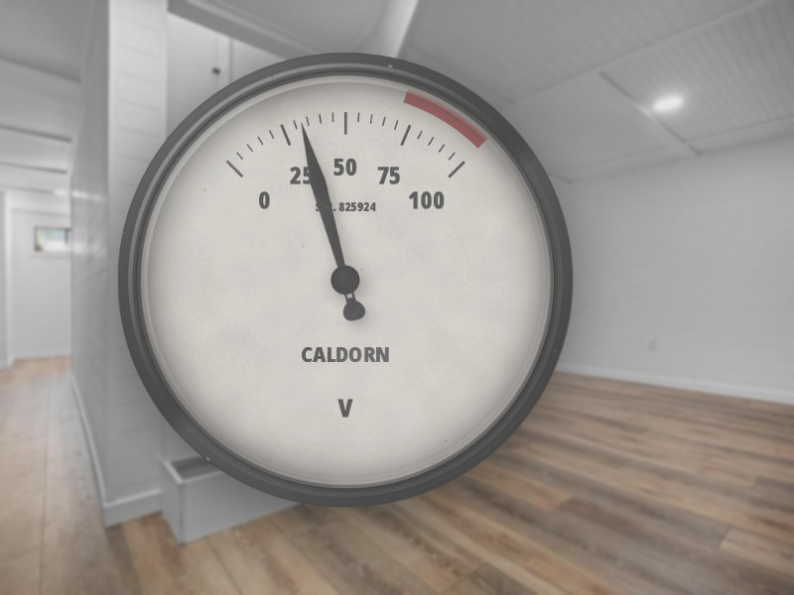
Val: 32.5 V
